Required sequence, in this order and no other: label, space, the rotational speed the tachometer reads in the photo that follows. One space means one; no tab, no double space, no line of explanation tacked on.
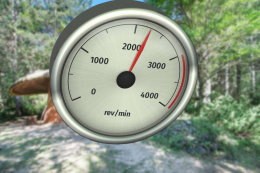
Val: 2250 rpm
